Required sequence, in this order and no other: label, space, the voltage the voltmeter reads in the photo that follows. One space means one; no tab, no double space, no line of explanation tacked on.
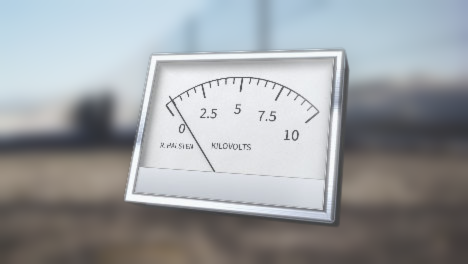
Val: 0.5 kV
